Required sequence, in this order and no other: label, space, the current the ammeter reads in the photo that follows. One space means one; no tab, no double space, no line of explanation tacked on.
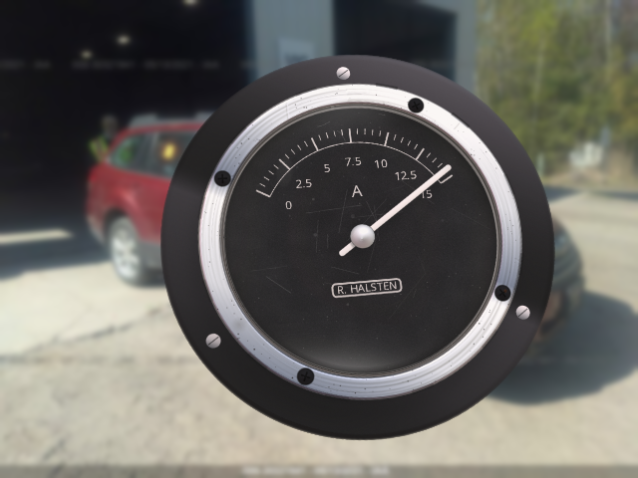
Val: 14.5 A
